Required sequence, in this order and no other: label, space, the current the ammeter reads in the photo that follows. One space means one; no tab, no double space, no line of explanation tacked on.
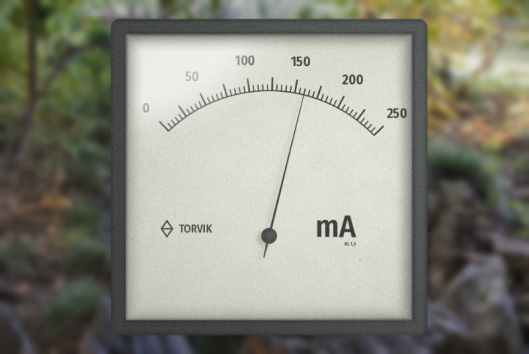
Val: 160 mA
